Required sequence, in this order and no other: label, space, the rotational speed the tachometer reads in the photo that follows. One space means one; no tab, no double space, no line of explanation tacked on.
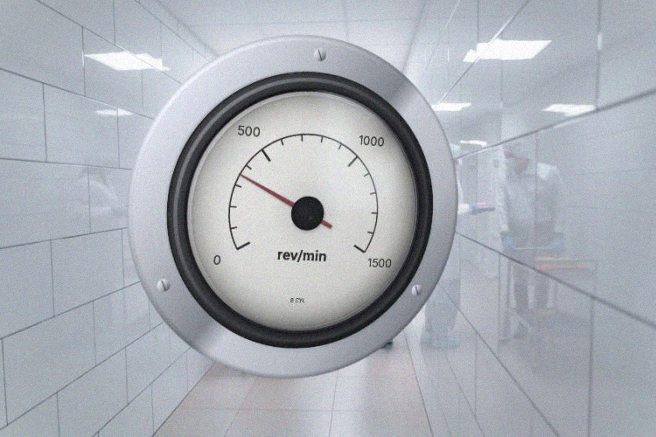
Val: 350 rpm
